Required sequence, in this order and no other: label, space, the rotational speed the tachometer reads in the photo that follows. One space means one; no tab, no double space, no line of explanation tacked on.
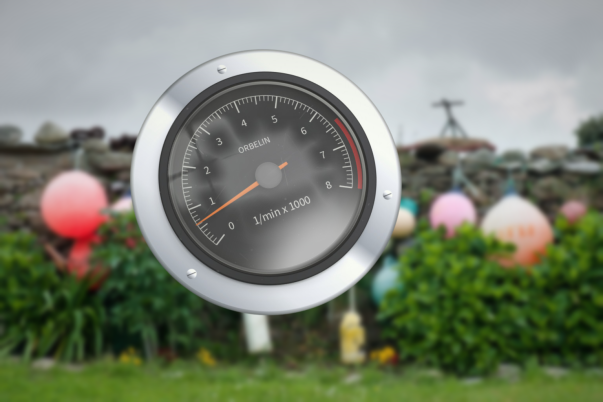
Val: 600 rpm
